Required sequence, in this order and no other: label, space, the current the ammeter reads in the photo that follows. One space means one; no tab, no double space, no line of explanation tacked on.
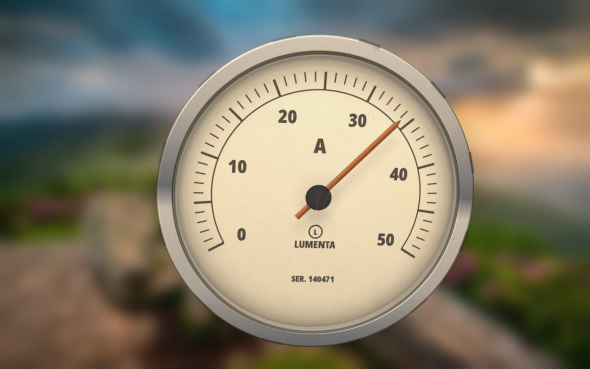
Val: 34 A
